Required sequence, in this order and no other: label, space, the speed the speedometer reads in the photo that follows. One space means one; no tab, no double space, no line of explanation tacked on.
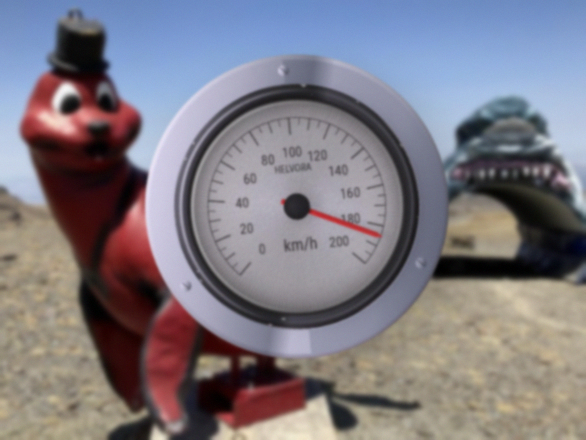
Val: 185 km/h
